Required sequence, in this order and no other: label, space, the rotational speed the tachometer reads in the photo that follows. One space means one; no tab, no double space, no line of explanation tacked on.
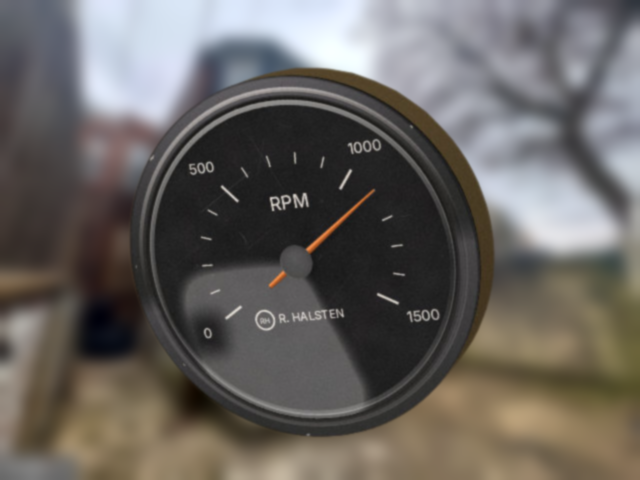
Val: 1100 rpm
